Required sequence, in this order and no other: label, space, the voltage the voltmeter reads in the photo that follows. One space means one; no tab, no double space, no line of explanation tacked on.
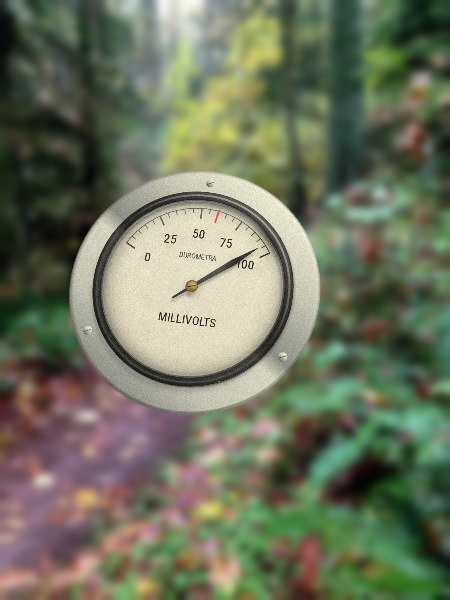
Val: 95 mV
